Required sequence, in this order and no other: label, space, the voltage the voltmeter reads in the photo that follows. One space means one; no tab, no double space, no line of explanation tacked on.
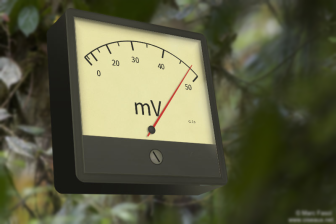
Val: 47.5 mV
